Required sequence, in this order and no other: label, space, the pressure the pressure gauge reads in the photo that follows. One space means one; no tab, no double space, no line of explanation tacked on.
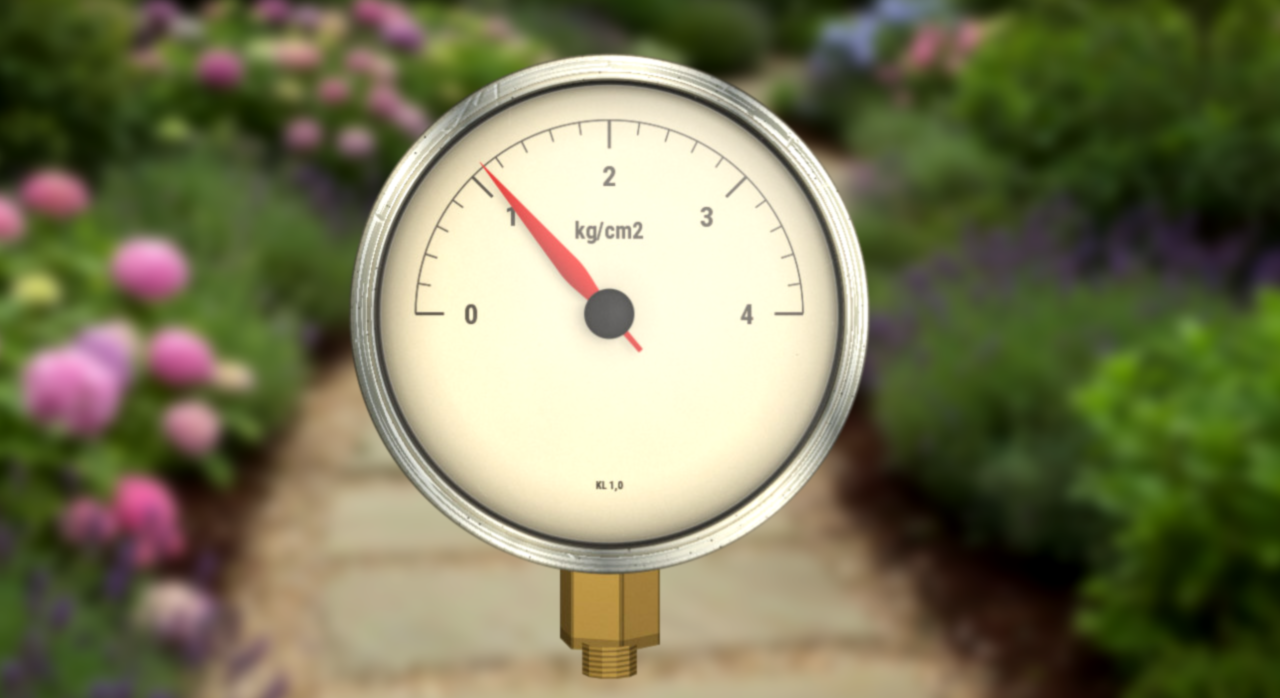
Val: 1.1 kg/cm²
